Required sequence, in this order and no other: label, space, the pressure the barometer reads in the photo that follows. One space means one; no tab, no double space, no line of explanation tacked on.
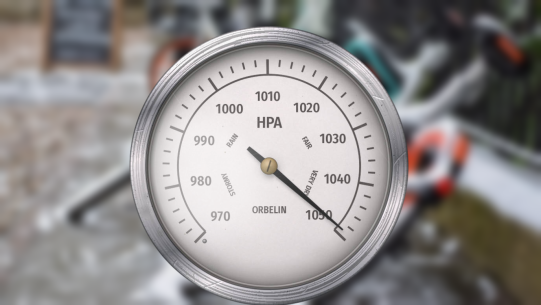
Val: 1049 hPa
